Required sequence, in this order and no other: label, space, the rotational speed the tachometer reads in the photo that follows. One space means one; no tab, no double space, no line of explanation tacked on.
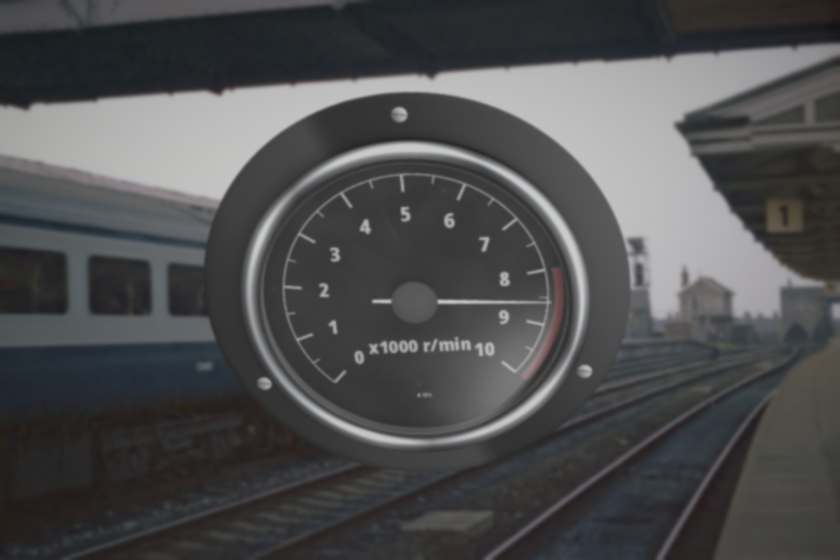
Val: 8500 rpm
